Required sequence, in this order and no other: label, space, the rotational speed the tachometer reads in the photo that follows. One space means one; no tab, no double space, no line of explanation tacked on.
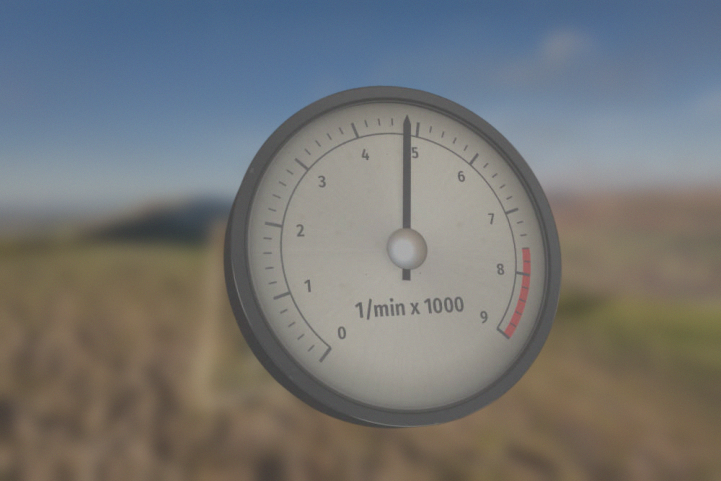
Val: 4800 rpm
